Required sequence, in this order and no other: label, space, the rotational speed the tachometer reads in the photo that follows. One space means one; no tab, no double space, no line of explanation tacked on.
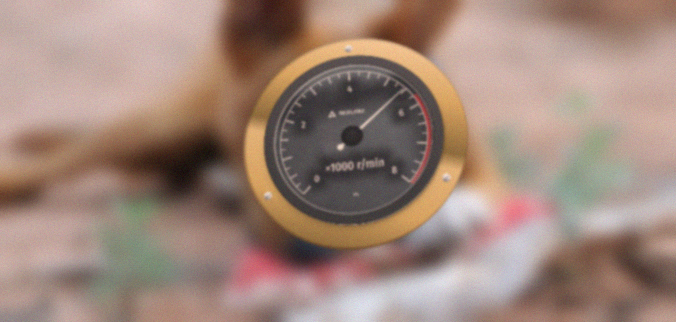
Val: 5500 rpm
